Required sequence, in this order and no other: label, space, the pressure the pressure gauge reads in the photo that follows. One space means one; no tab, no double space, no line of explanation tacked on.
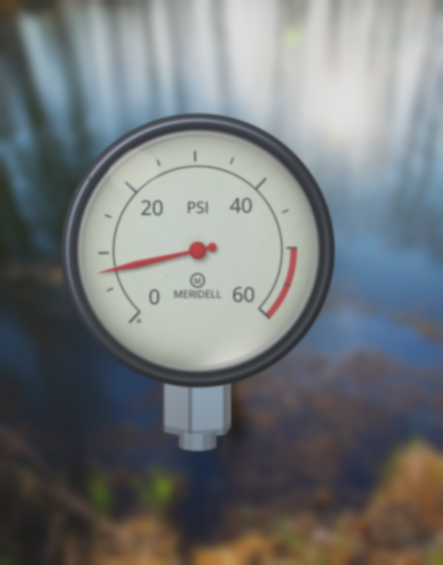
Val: 7.5 psi
